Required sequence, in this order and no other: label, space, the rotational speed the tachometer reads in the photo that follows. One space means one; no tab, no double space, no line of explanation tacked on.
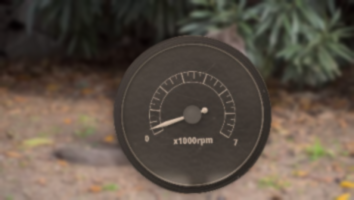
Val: 250 rpm
